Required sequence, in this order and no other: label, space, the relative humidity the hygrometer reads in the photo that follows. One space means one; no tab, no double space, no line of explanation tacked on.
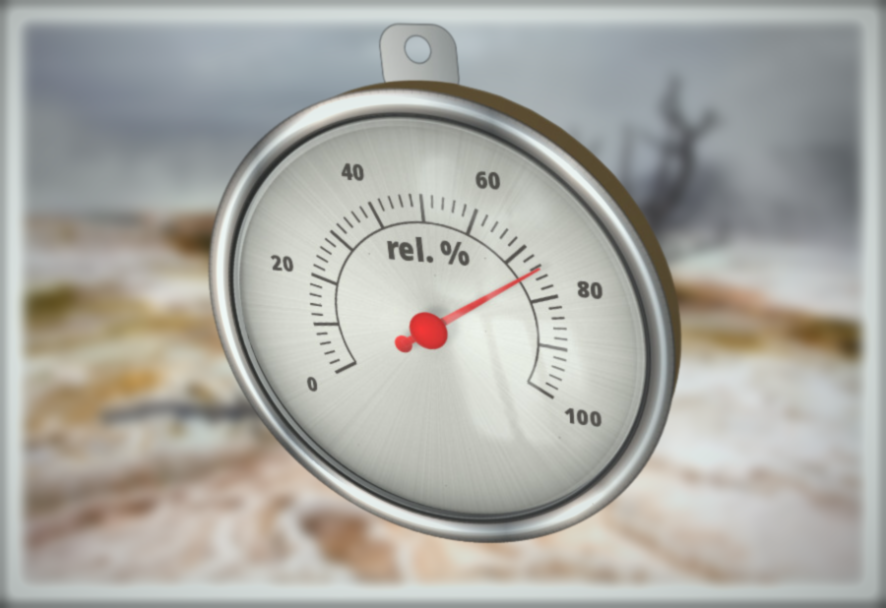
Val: 74 %
